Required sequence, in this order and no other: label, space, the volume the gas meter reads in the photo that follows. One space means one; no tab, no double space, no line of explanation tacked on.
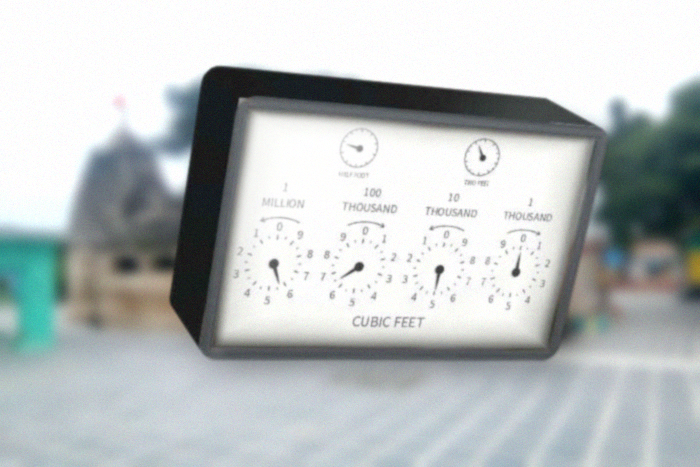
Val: 565000 ft³
